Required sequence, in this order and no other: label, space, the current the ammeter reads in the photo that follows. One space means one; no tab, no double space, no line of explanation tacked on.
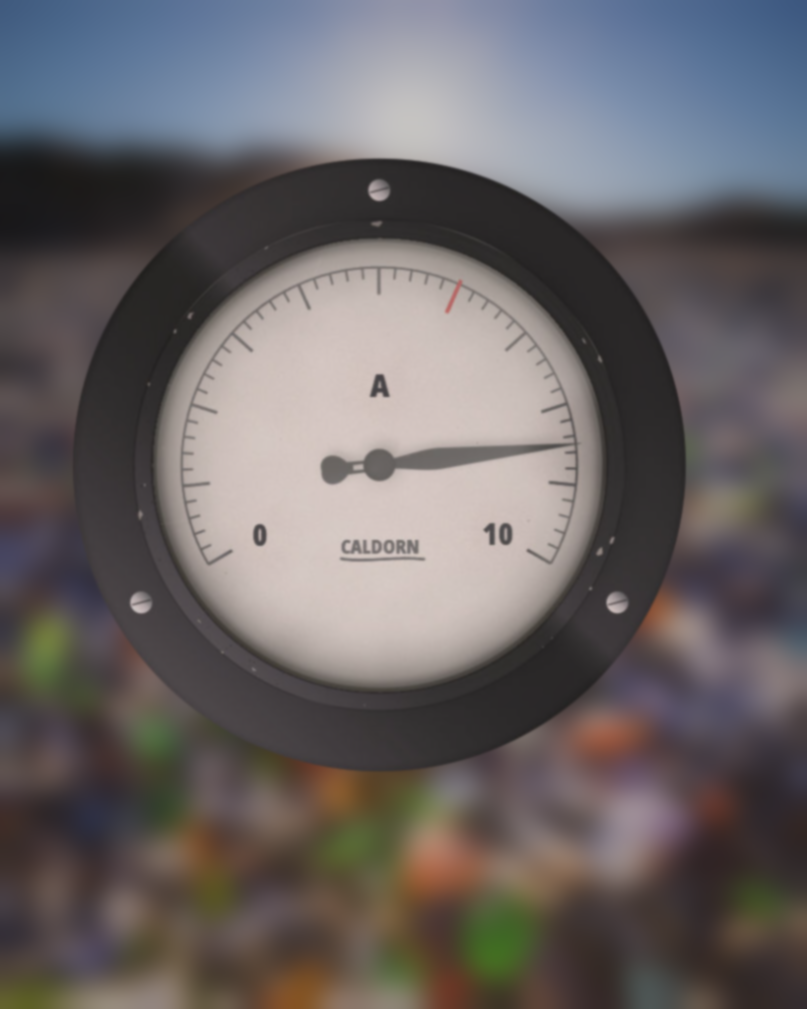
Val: 8.5 A
